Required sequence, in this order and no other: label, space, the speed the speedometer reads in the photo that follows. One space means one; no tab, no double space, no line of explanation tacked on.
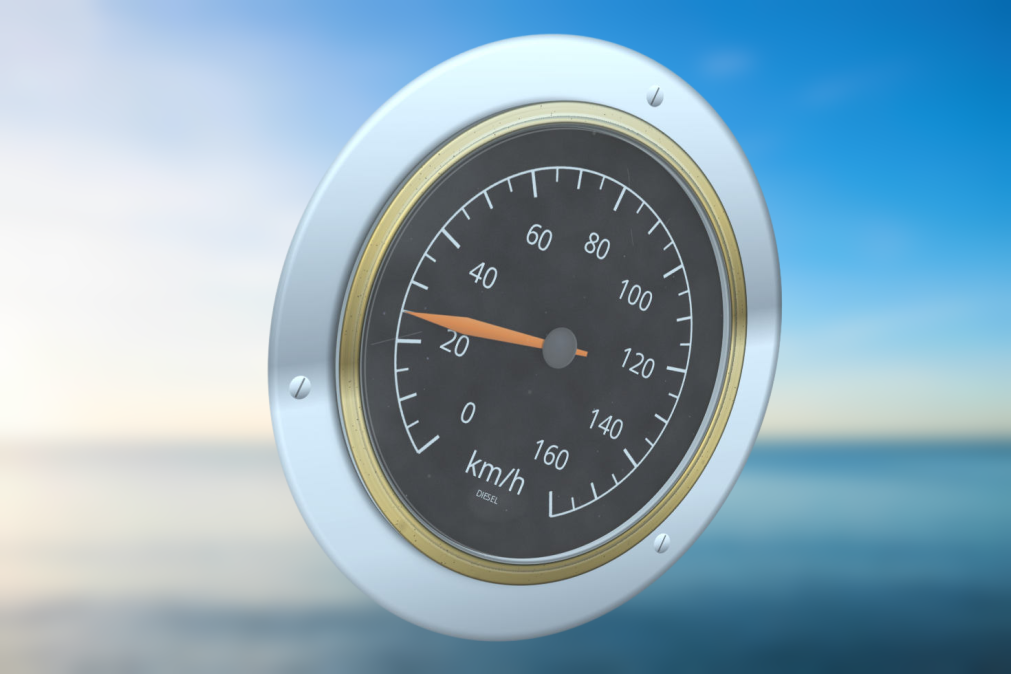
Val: 25 km/h
